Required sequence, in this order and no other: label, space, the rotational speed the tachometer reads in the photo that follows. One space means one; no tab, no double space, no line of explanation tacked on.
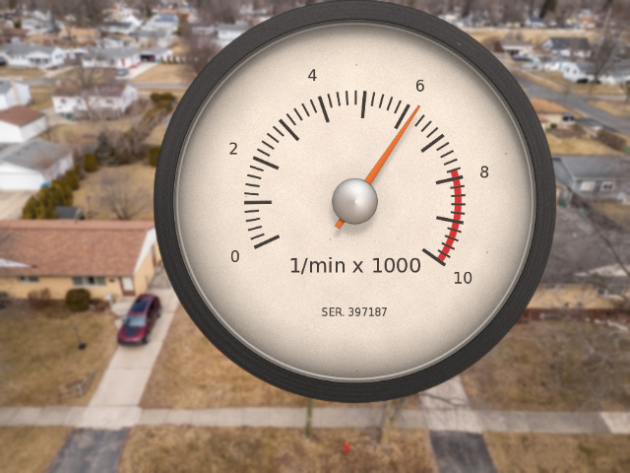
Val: 6200 rpm
